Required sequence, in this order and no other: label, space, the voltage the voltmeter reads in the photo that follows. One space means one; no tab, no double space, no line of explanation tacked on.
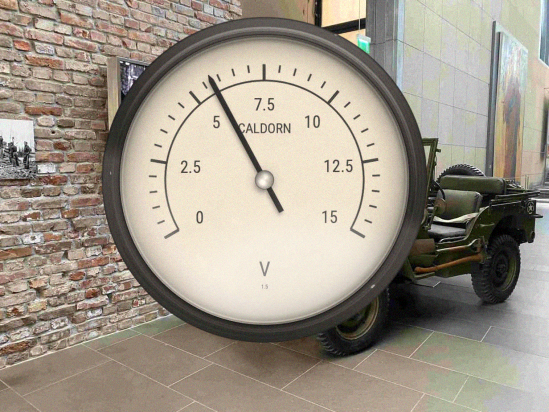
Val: 5.75 V
